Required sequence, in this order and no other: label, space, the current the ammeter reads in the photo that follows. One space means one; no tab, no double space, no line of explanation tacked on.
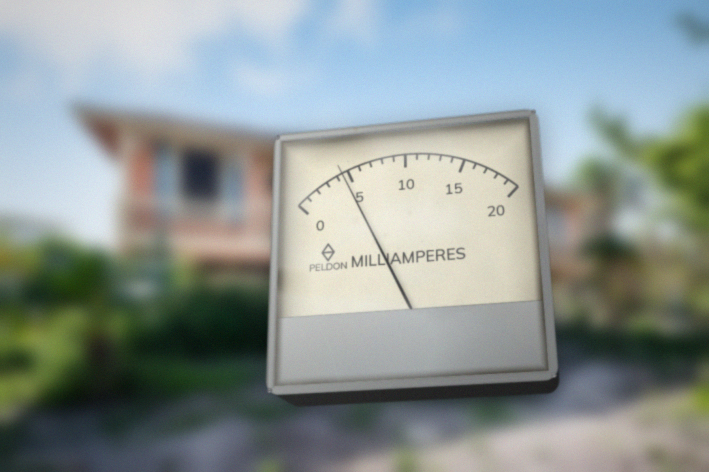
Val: 4.5 mA
